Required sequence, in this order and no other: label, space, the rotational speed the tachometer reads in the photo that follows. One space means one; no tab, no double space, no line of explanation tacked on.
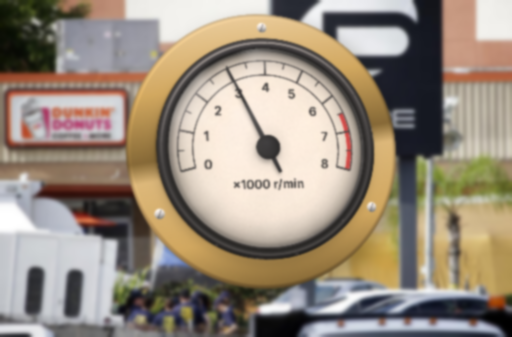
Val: 3000 rpm
